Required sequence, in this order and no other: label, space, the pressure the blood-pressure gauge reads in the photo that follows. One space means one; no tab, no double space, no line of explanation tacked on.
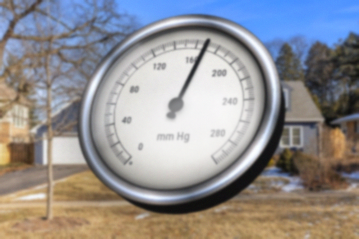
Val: 170 mmHg
